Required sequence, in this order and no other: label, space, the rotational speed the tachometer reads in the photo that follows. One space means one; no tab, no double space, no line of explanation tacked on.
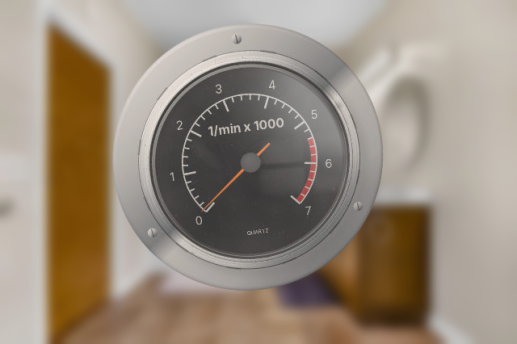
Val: 100 rpm
